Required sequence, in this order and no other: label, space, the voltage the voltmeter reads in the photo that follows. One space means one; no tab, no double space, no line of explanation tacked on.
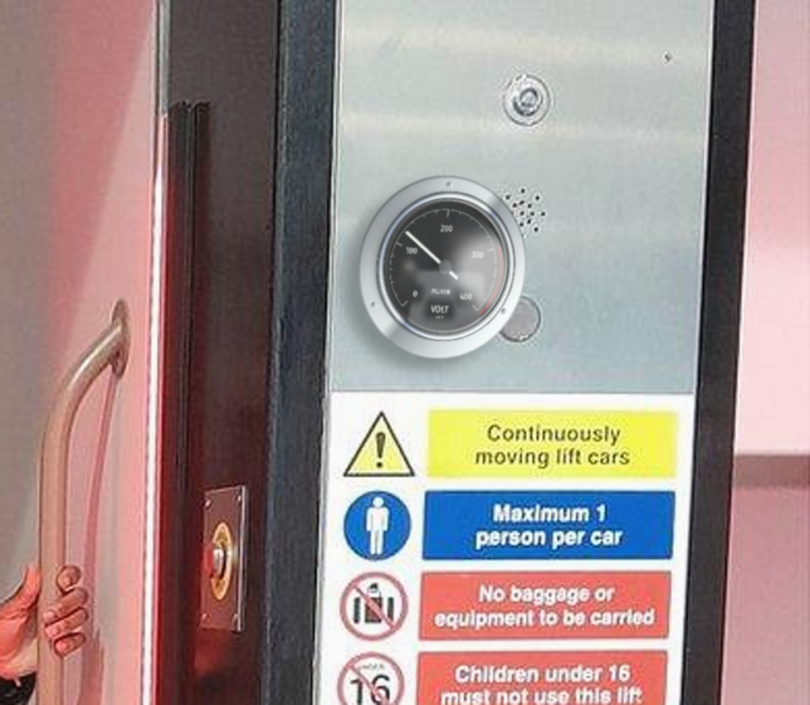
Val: 120 V
